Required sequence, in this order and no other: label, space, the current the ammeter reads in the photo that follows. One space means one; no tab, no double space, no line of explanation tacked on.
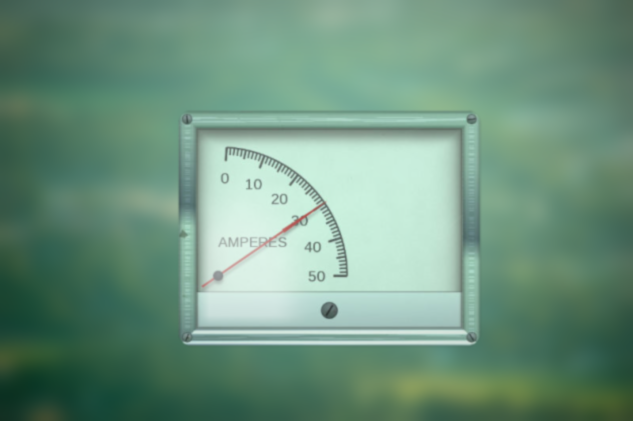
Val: 30 A
